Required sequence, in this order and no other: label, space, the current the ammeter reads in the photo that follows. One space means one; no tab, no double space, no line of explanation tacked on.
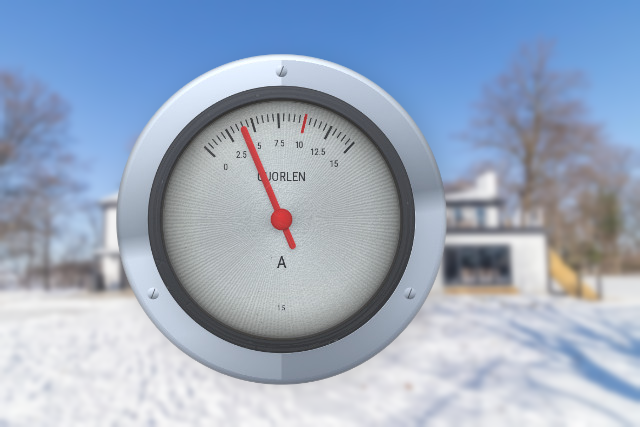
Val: 4 A
